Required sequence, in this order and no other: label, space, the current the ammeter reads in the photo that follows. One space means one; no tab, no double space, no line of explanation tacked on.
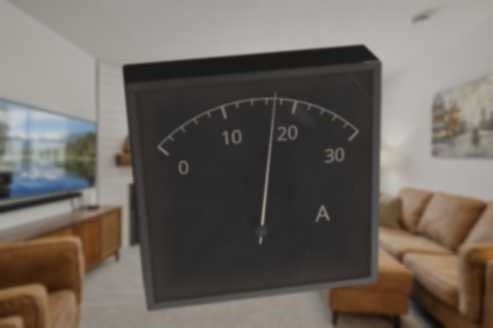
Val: 17 A
